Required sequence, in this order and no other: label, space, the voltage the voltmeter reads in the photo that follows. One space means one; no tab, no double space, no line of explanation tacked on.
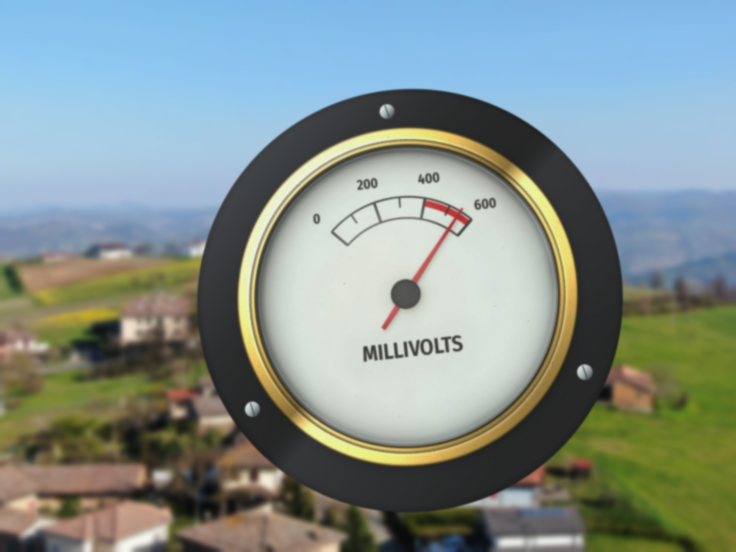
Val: 550 mV
